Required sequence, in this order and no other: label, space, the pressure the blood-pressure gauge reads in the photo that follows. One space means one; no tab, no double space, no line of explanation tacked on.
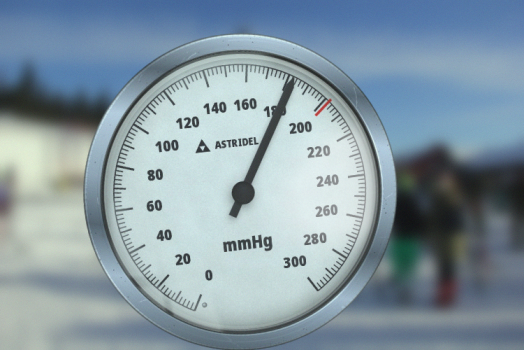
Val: 182 mmHg
